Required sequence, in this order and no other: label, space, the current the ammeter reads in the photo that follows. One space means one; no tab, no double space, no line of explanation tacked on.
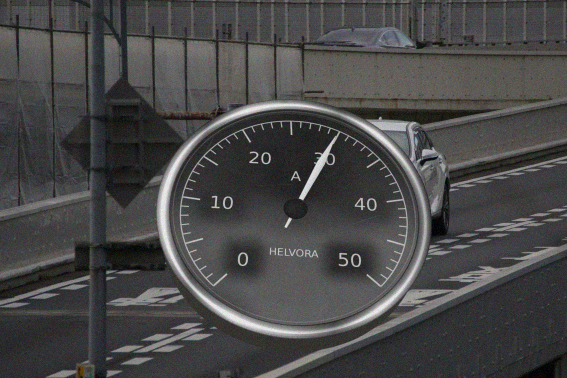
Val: 30 A
